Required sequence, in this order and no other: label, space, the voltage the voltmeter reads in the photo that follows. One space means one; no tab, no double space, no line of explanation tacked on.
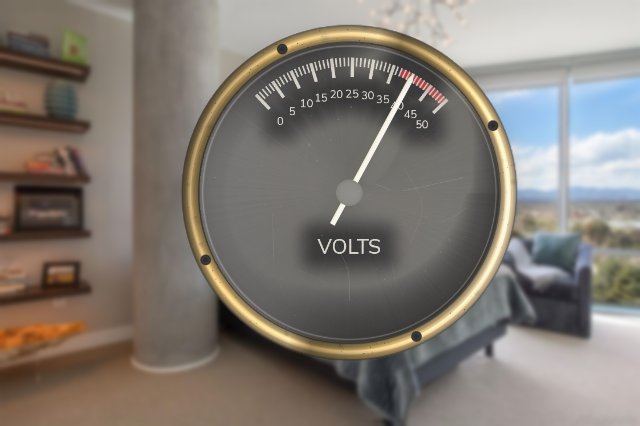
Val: 40 V
